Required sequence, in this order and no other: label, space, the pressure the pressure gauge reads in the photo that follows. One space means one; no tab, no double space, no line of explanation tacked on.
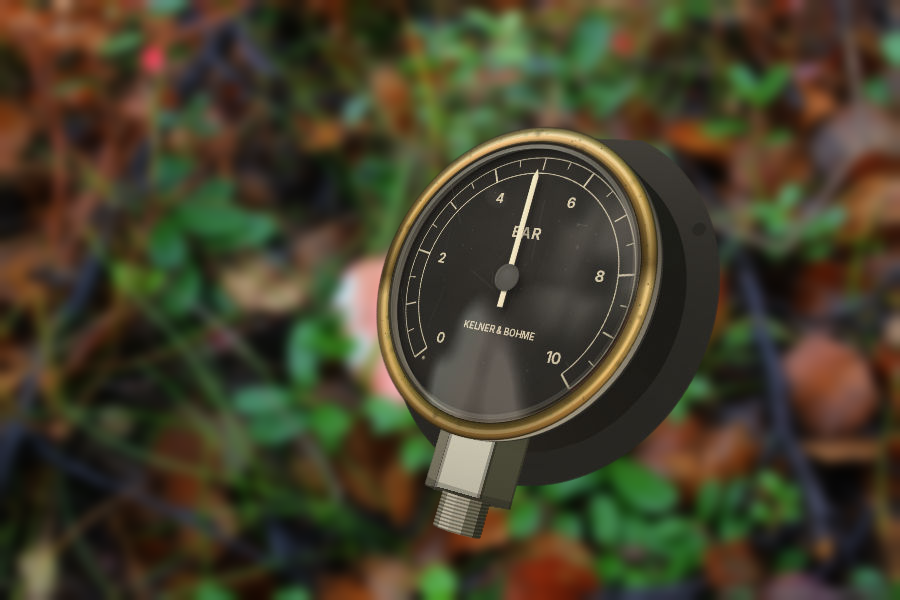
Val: 5 bar
